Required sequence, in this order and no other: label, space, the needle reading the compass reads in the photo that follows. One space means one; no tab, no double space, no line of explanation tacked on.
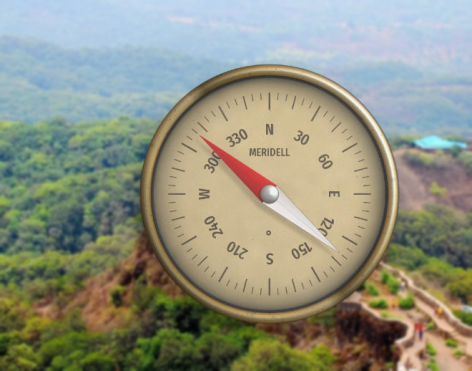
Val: 310 °
